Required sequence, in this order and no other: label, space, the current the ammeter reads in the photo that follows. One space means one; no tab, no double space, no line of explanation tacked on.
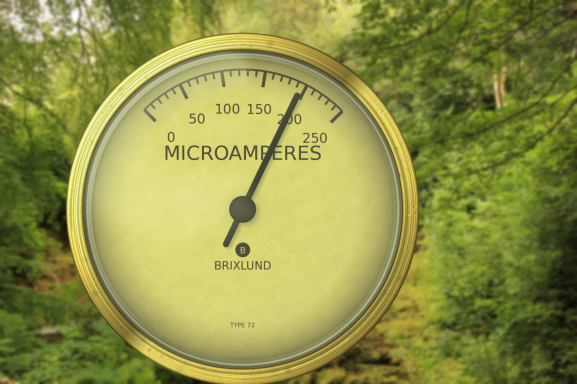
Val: 195 µA
